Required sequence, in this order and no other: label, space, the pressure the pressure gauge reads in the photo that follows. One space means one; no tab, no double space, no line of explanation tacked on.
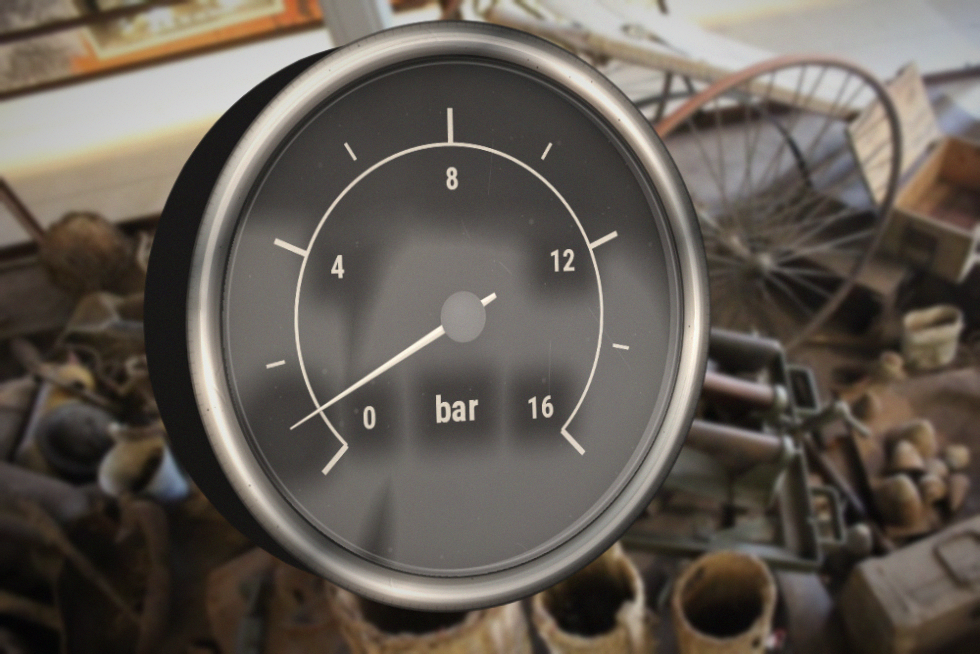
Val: 1 bar
